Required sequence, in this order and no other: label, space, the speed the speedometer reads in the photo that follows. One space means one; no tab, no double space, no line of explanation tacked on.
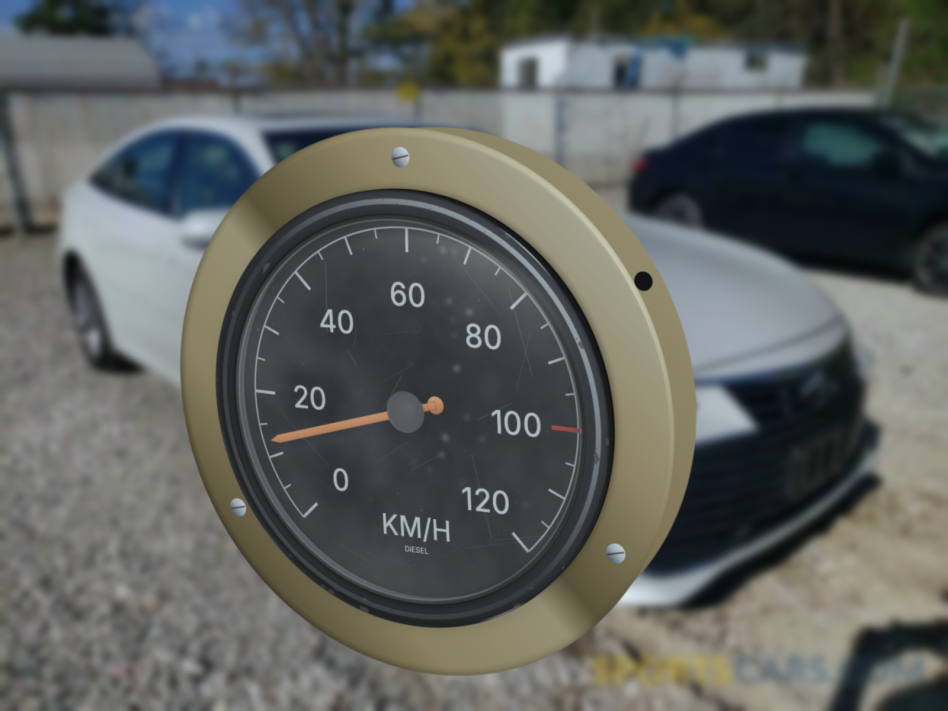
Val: 12.5 km/h
